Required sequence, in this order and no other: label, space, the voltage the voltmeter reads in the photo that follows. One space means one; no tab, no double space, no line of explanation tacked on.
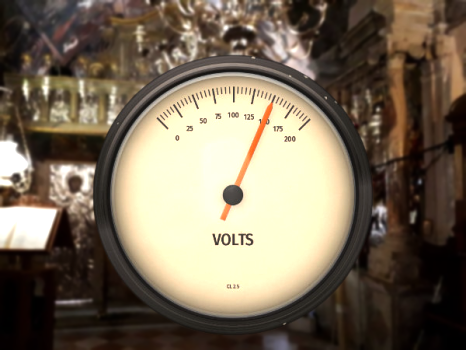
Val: 150 V
